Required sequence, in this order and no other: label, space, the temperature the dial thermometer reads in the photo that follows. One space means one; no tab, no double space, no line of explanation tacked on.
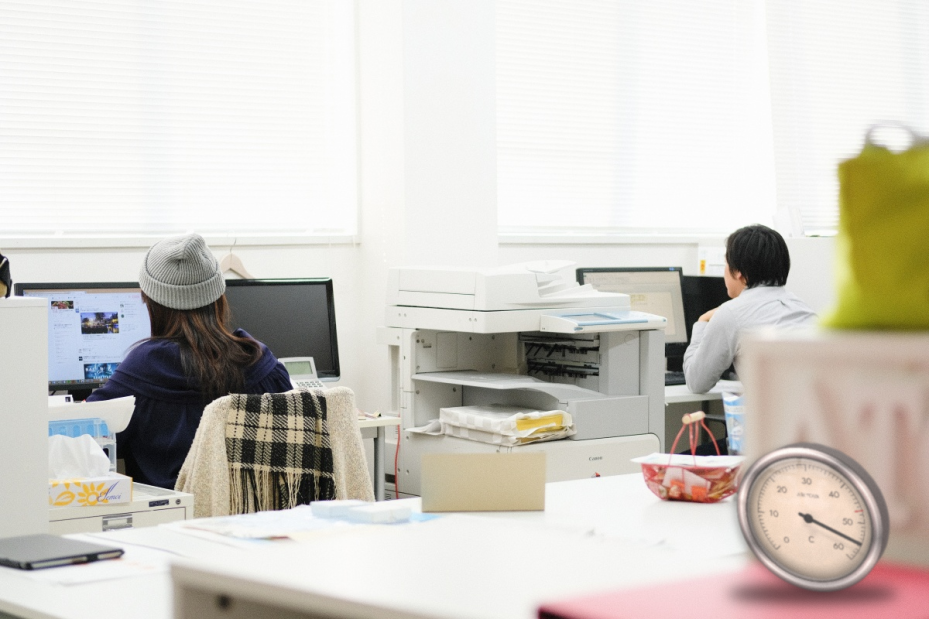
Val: 55 °C
